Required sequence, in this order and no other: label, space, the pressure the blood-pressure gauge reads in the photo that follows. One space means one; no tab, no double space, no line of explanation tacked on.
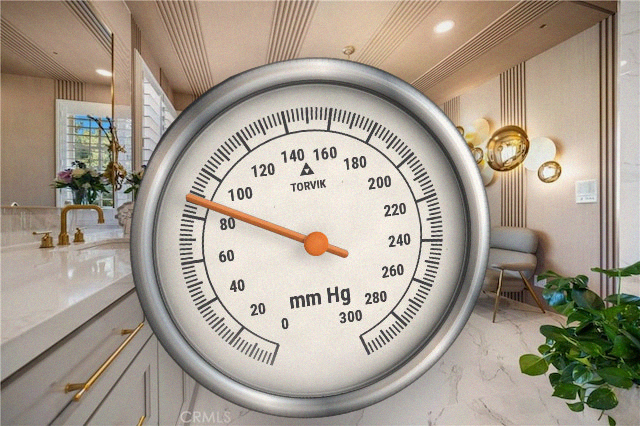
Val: 88 mmHg
